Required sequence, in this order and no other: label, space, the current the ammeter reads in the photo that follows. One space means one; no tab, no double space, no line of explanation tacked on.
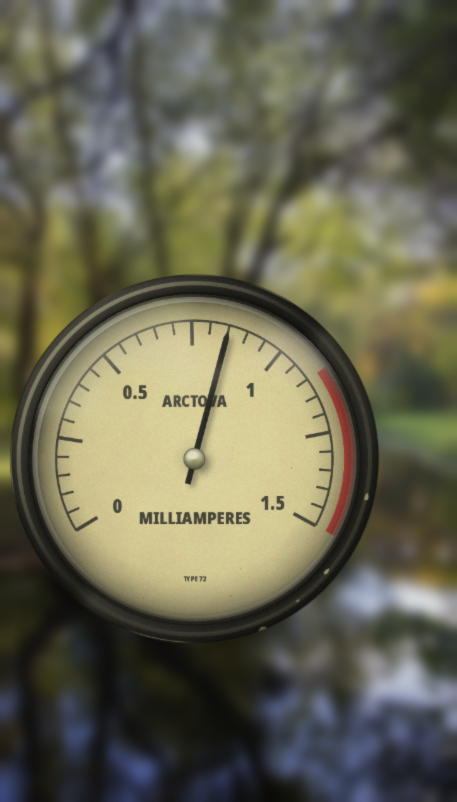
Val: 0.85 mA
